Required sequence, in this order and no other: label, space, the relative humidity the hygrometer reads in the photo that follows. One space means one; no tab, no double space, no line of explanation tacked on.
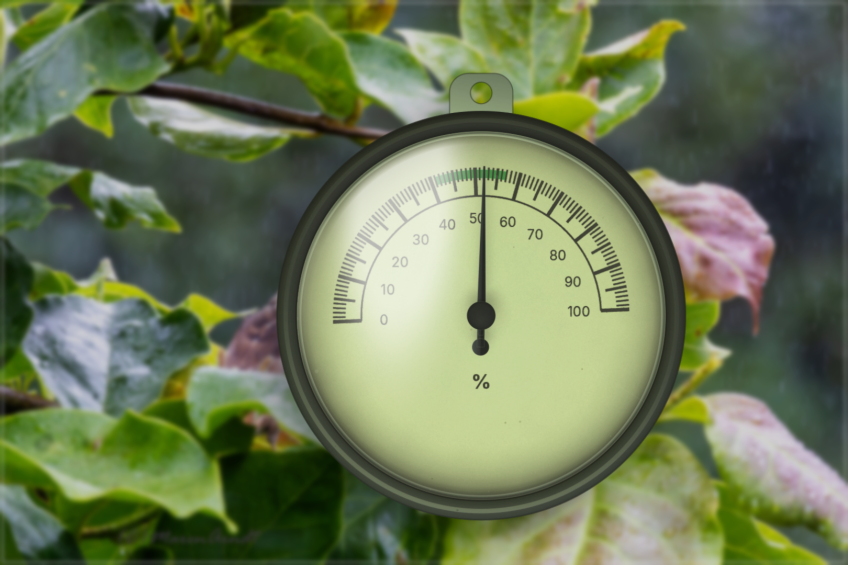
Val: 52 %
